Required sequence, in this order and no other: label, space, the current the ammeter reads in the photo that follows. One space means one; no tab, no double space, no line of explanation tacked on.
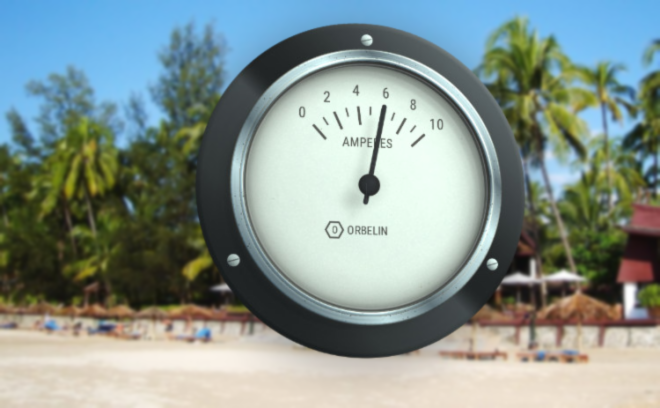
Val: 6 A
